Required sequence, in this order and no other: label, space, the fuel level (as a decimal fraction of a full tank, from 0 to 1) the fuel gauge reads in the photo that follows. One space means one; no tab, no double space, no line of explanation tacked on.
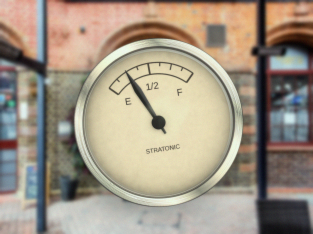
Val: 0.25
